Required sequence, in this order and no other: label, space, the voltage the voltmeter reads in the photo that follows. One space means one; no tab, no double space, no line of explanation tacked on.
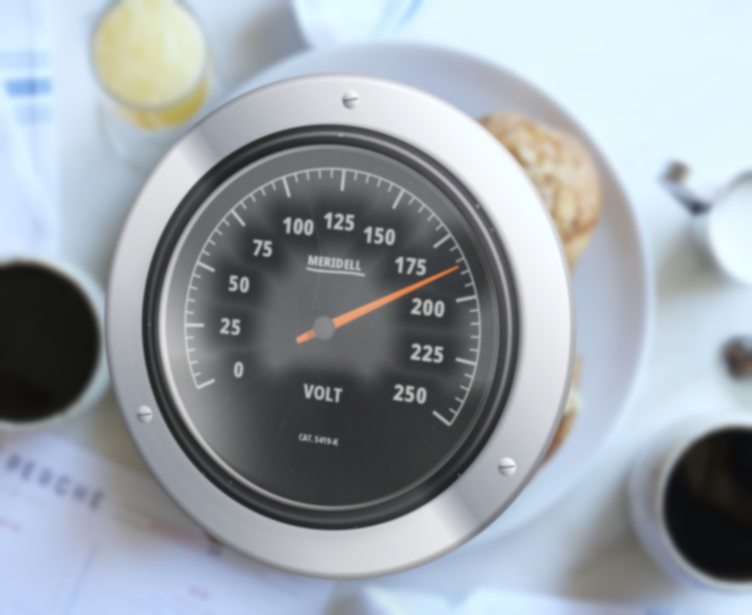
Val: 187.5 V
